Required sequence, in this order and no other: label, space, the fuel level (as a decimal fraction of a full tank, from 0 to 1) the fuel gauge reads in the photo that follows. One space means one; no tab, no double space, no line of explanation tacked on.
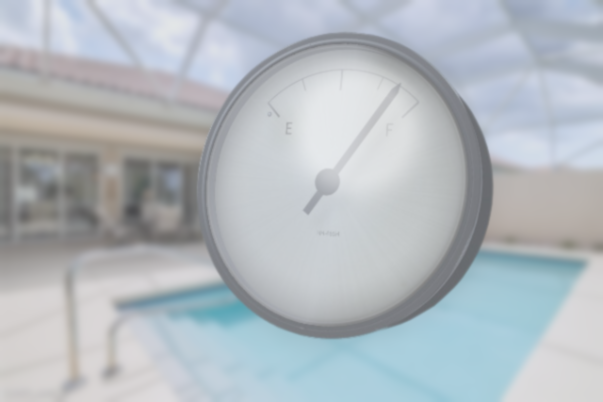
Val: 0.875
